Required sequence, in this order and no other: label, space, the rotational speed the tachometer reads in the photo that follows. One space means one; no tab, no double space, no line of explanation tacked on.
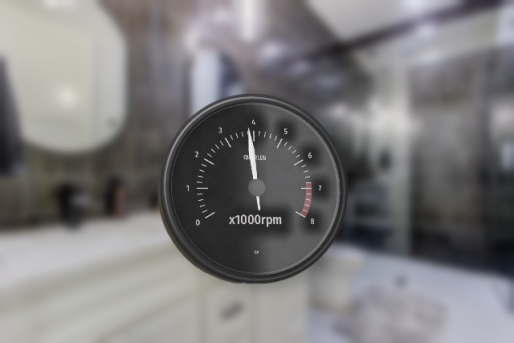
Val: 3800 rpm
